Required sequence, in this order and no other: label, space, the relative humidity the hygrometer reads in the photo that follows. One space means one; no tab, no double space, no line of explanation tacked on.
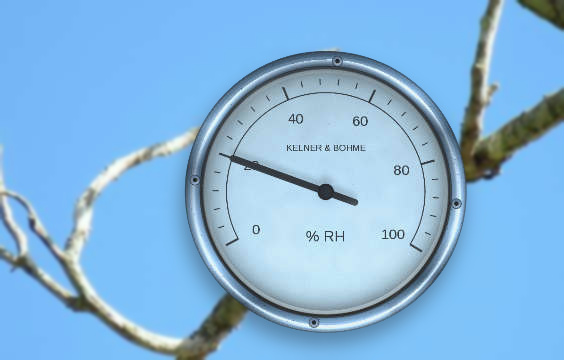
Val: 20 %
